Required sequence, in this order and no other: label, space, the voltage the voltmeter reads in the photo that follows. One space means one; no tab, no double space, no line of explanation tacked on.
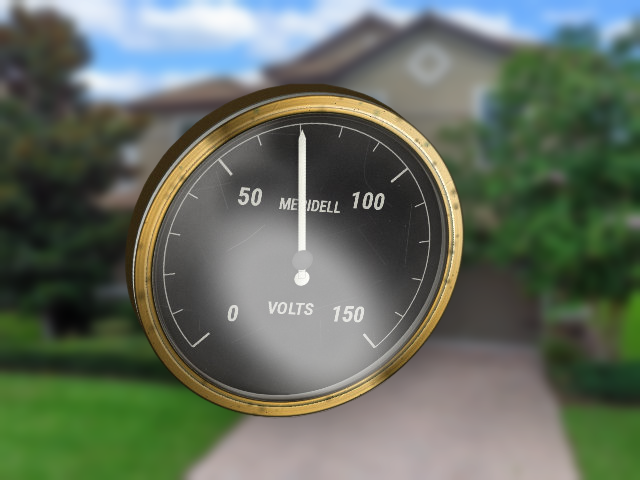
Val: 70 V
